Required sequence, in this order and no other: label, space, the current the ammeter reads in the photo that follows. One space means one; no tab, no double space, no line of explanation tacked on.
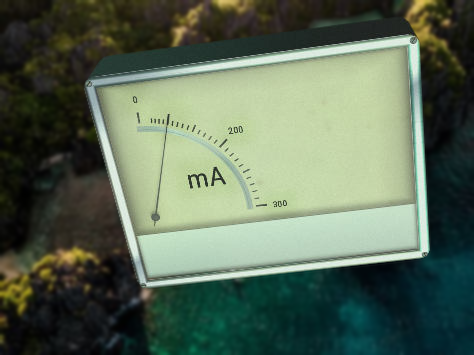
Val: 100 mA
